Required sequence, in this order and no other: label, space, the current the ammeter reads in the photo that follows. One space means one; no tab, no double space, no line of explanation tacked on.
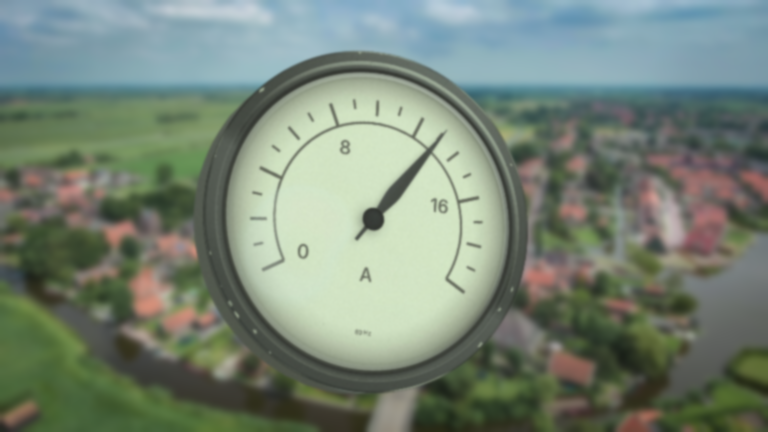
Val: 13 A
